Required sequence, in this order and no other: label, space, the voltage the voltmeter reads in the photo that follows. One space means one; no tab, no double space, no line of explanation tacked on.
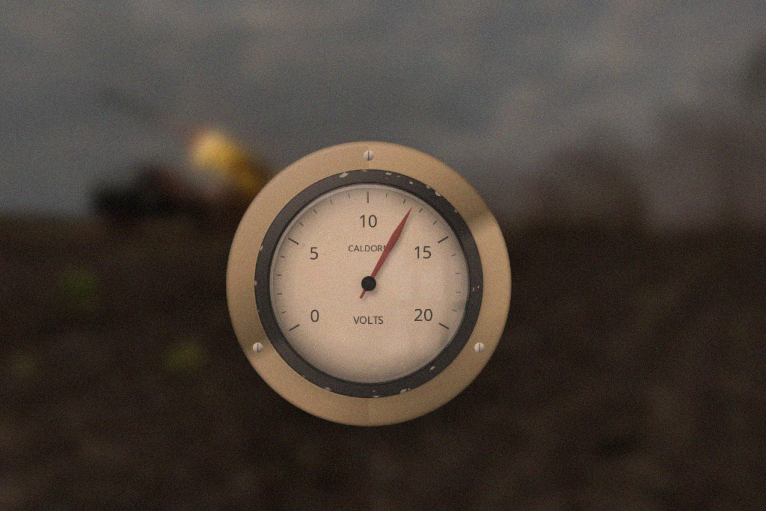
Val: 12.5 V
